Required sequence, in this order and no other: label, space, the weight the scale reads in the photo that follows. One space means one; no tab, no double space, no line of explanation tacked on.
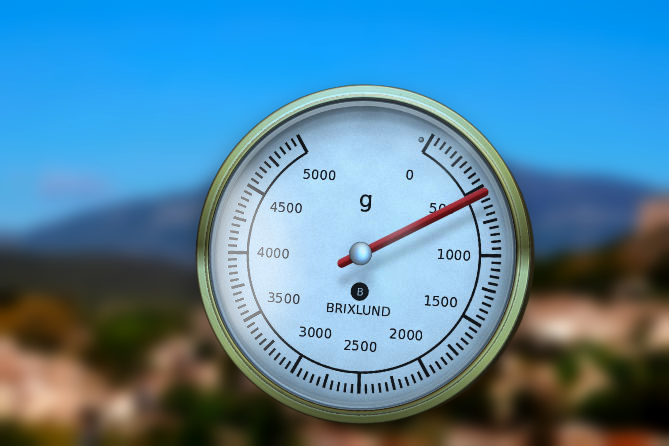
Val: 550 g
